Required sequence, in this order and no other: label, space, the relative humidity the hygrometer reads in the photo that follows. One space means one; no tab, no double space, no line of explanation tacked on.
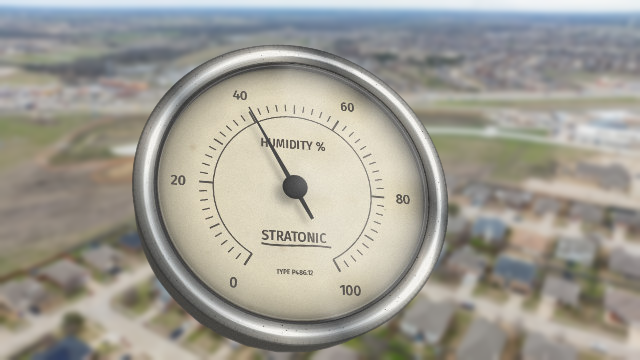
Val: 40 %
